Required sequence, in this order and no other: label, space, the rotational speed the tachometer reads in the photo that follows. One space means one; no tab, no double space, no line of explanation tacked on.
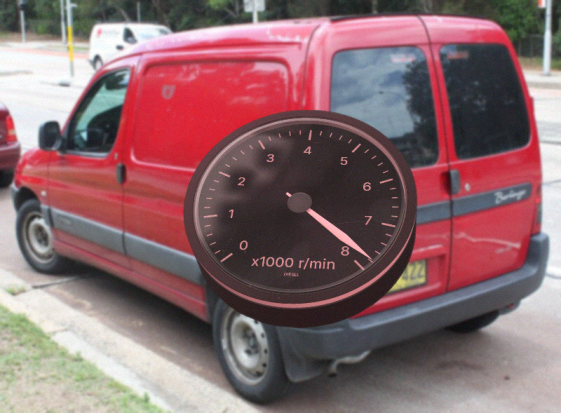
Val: 7800 rpm
